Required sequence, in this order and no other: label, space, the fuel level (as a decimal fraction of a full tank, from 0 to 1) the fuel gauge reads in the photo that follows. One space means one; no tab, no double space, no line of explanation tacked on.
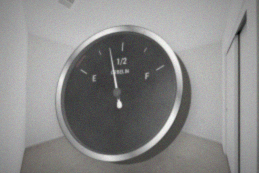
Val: 0.375
